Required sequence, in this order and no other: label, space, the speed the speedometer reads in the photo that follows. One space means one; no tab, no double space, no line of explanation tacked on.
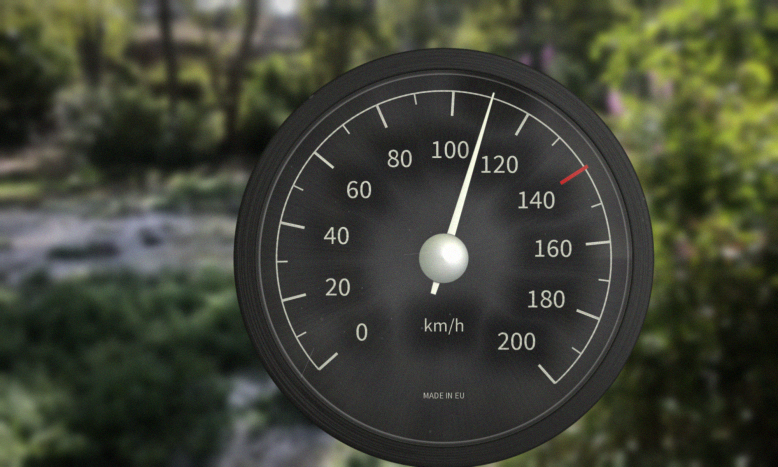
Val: 110 km/h
